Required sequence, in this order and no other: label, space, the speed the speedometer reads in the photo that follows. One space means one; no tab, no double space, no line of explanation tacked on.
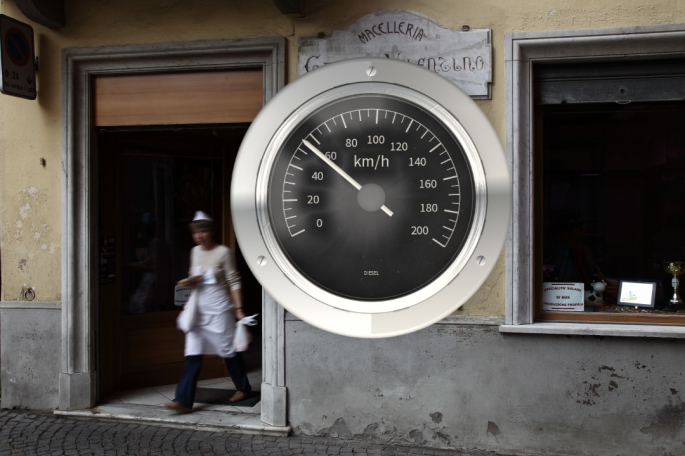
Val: 55 km/h
